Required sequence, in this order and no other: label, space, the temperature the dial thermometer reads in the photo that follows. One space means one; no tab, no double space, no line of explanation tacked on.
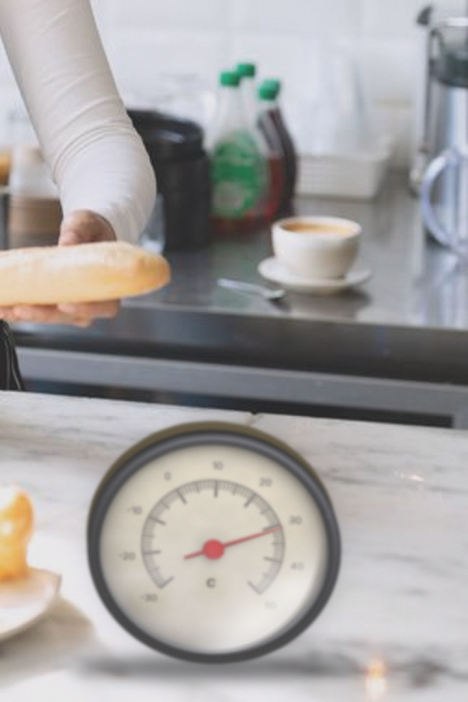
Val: 30 °C
